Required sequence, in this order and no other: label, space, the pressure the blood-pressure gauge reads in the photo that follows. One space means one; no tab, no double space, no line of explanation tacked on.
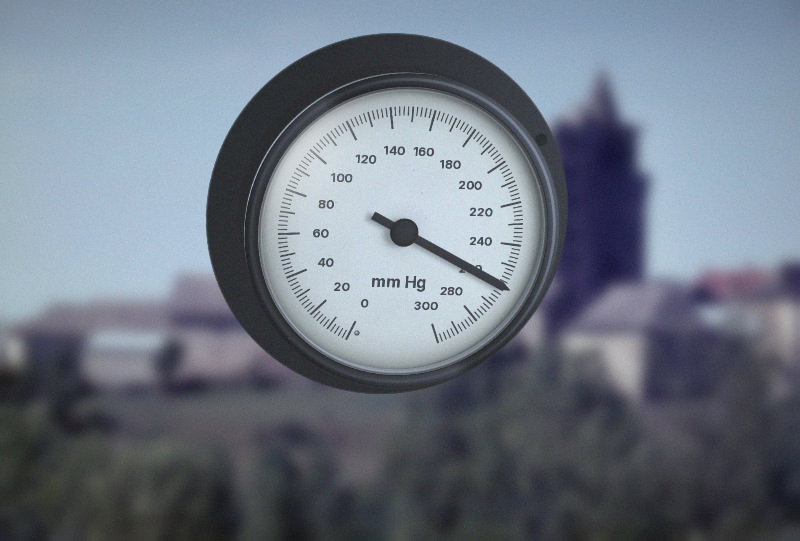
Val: 260 mmHg
